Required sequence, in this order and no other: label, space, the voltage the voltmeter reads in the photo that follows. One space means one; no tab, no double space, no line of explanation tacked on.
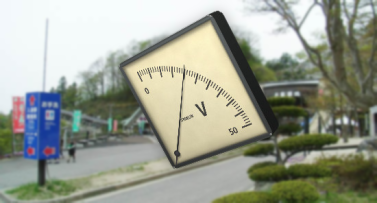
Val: 20 V
